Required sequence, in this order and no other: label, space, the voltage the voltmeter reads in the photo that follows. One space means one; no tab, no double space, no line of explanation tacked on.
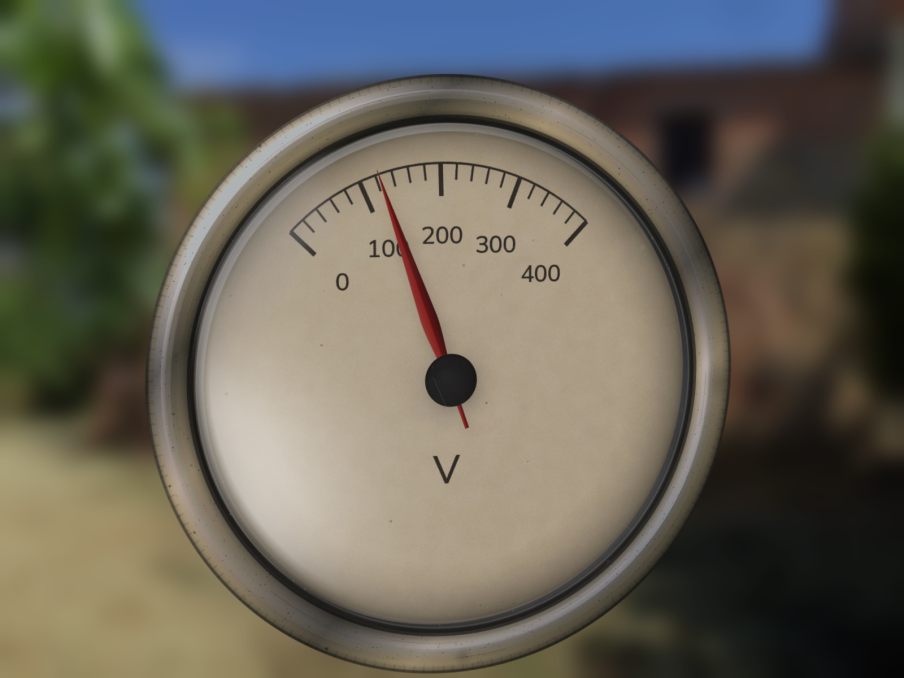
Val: 120 V
